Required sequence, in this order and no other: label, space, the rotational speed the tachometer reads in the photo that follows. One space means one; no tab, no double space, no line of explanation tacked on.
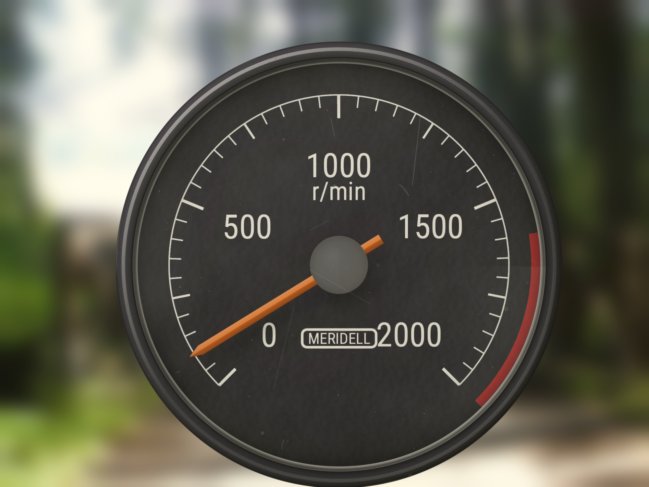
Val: 100 rpm
